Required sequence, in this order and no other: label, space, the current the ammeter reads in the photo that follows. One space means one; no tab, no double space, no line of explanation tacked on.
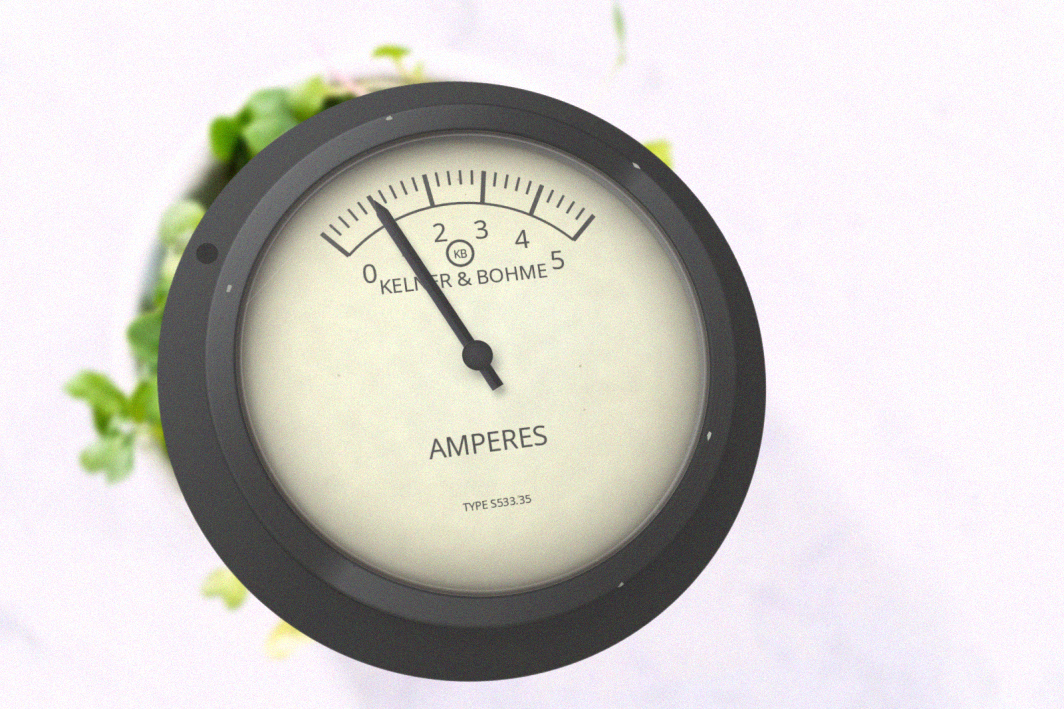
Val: 1 A
